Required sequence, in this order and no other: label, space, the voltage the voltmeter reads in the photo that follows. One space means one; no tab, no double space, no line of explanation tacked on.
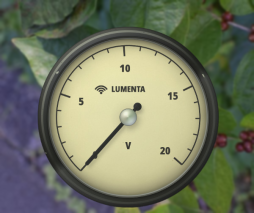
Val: 0 V
